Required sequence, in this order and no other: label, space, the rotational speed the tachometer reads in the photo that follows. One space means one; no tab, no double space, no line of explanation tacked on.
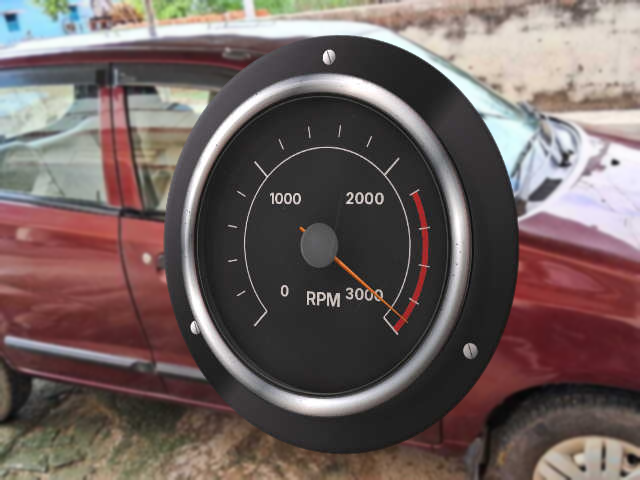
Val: 2900 rpm
